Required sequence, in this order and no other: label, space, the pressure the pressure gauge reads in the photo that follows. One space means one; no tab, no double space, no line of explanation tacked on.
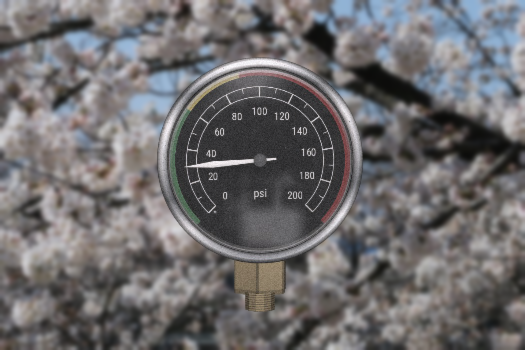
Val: 30 psi
